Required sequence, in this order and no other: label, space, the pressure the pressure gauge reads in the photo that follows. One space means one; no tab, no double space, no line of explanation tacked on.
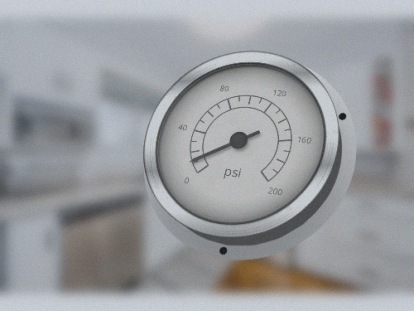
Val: 10 psi
